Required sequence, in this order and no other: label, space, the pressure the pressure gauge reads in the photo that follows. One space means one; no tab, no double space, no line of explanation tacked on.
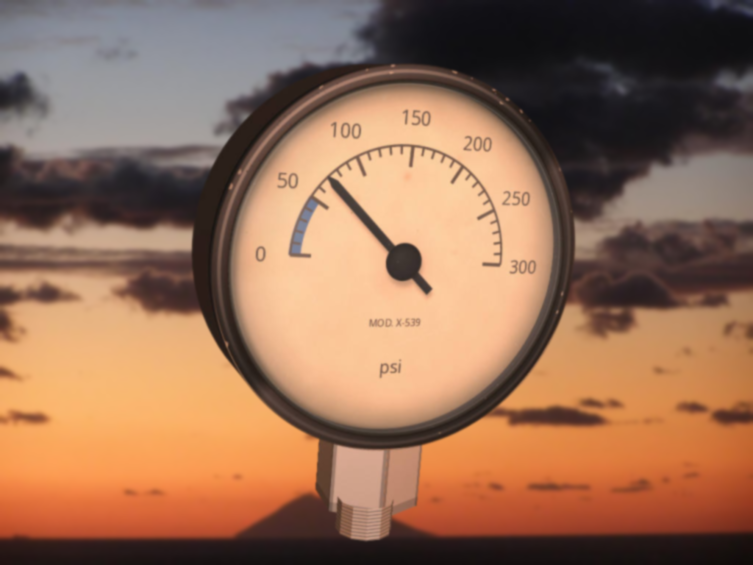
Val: 70 psi
